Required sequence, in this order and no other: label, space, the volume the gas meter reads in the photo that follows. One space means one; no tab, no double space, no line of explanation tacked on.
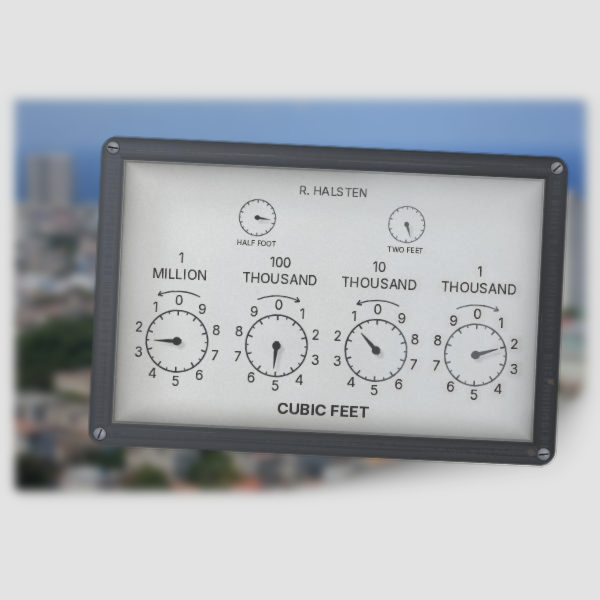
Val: 251200 ft³
